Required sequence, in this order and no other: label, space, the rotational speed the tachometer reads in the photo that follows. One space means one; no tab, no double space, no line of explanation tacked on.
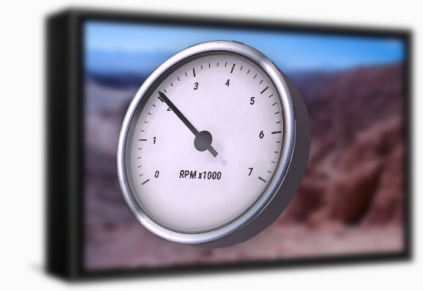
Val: 2100 rpm
